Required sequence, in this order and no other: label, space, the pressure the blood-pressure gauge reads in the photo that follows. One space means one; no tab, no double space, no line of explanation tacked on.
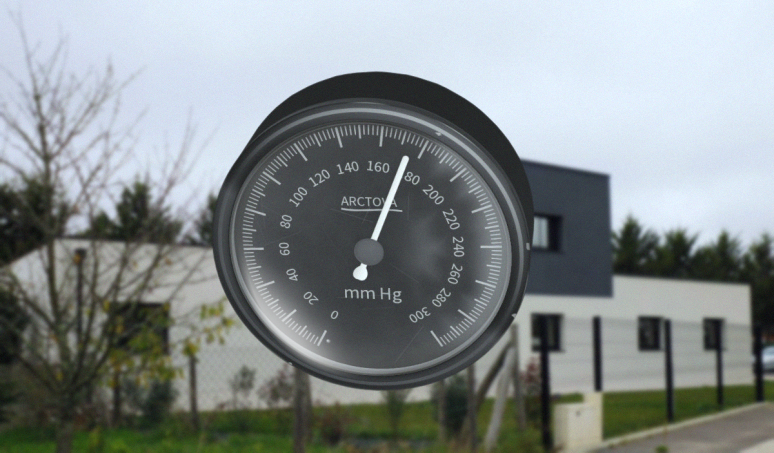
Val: 174 mmHg
